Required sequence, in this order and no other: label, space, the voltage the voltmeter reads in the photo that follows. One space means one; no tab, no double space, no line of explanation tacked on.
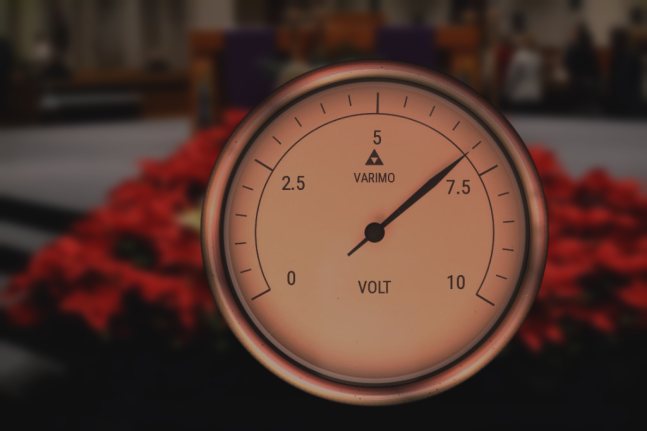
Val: 7 V
